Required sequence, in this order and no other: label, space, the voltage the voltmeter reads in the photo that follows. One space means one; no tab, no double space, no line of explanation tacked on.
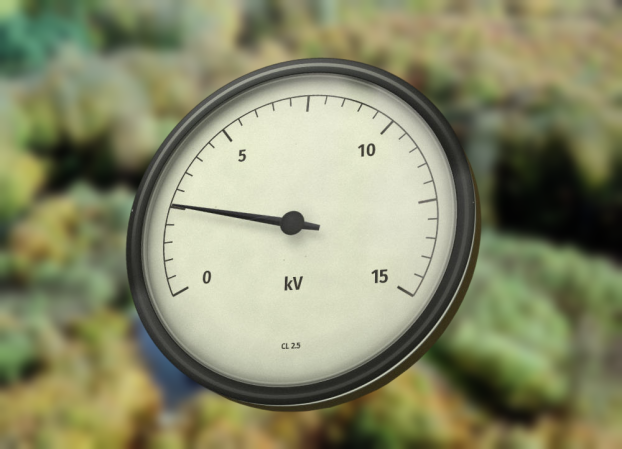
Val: 2.5 kV
